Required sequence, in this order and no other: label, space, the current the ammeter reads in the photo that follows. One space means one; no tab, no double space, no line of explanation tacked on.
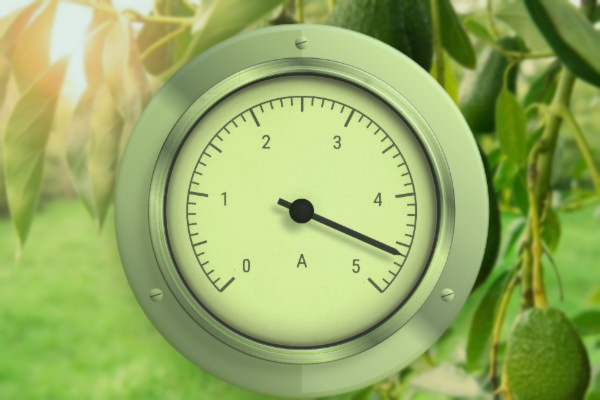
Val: 4.6 A
